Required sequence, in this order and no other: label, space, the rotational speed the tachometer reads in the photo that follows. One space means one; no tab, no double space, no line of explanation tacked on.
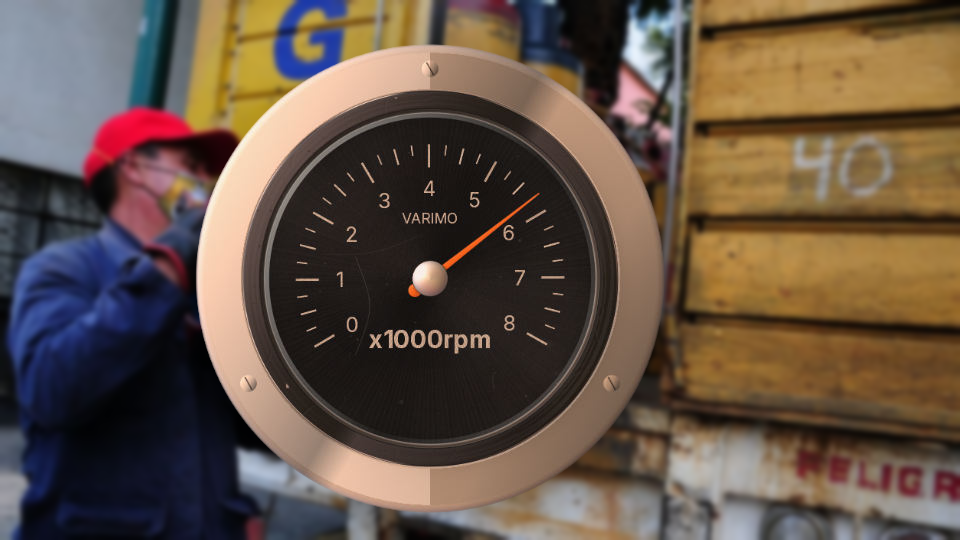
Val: 5750 rpm
